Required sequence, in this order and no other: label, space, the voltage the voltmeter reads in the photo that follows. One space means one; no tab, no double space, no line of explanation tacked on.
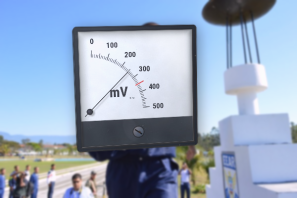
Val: 250 mV
